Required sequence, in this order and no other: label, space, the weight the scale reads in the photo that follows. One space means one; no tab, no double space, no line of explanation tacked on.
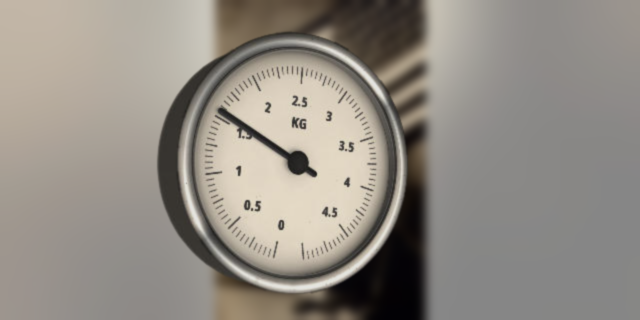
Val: 1.55 kg
